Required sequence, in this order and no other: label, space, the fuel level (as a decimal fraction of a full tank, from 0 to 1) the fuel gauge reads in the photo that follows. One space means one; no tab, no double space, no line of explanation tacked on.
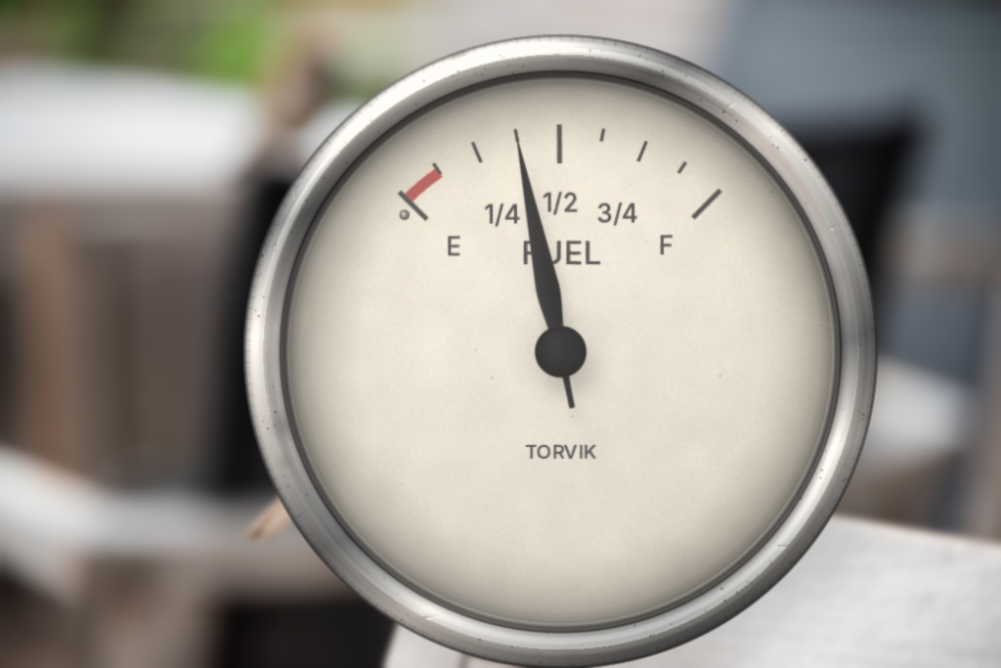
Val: 0.375
